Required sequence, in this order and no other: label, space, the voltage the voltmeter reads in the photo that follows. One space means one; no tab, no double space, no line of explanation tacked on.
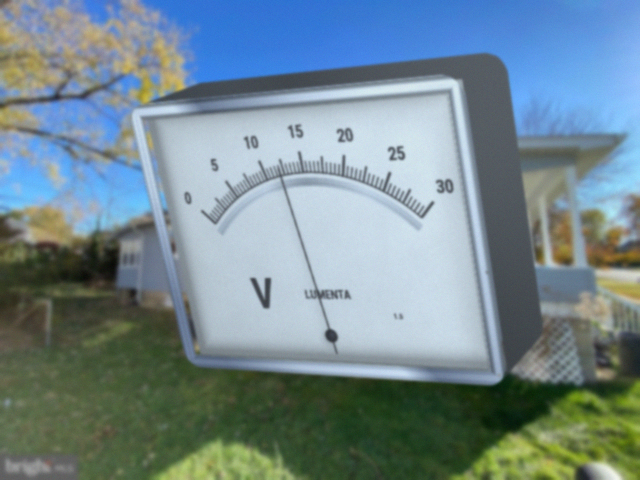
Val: 12.5 V
